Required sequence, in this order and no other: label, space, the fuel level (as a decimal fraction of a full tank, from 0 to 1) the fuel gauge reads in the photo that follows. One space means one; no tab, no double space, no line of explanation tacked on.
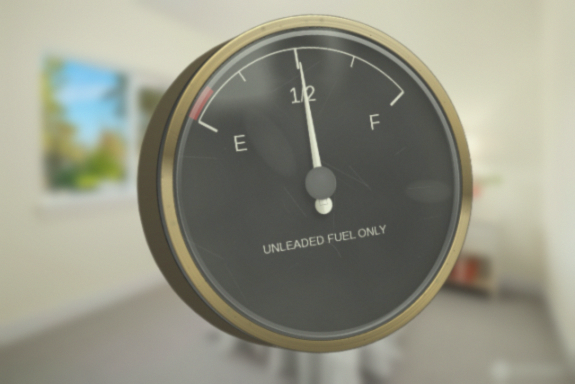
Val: 0.5
